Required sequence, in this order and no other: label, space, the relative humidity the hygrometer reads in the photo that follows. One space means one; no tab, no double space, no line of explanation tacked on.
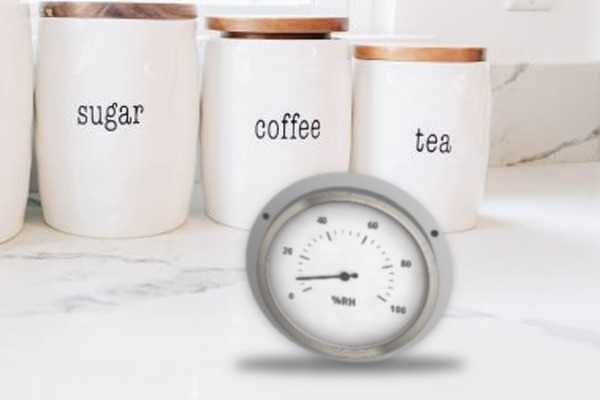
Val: 8 %
